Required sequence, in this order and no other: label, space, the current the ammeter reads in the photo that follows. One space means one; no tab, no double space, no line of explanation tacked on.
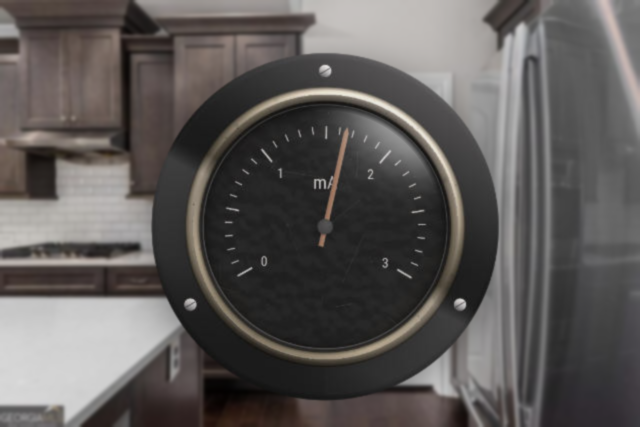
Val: 1.65 mA
